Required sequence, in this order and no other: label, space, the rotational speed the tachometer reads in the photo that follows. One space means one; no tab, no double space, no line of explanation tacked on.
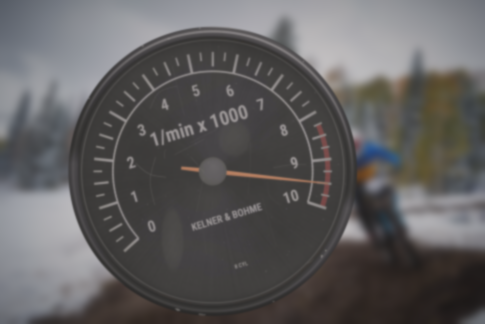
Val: 9500 rpm
